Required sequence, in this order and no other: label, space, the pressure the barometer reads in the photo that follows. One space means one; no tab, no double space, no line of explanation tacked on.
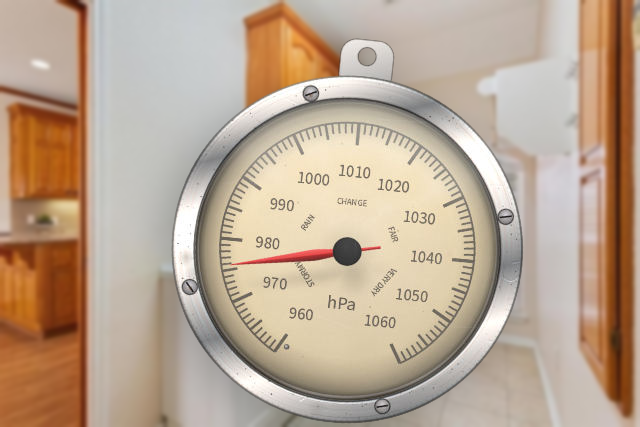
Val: 976 hPa
